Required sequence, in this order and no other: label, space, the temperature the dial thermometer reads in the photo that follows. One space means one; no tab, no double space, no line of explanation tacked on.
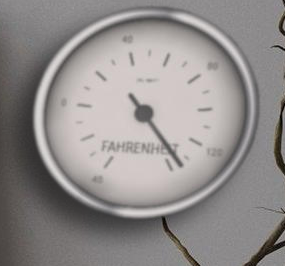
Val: 135 °F
